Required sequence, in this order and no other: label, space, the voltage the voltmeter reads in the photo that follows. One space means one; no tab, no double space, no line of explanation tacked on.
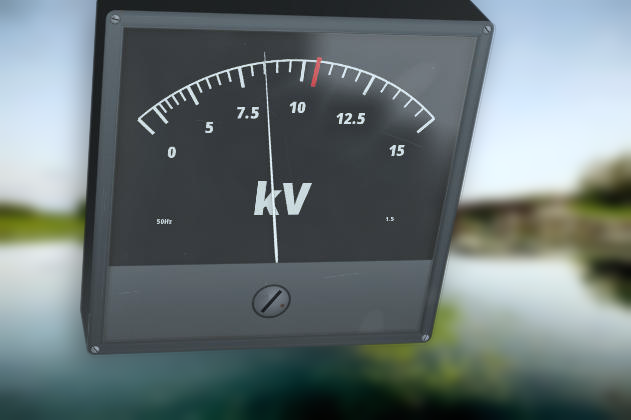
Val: 8.5 kV
